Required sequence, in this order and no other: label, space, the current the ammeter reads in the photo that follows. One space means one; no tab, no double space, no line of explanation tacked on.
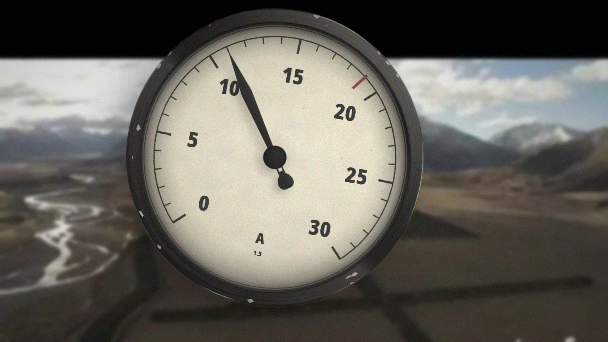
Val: 11 A
